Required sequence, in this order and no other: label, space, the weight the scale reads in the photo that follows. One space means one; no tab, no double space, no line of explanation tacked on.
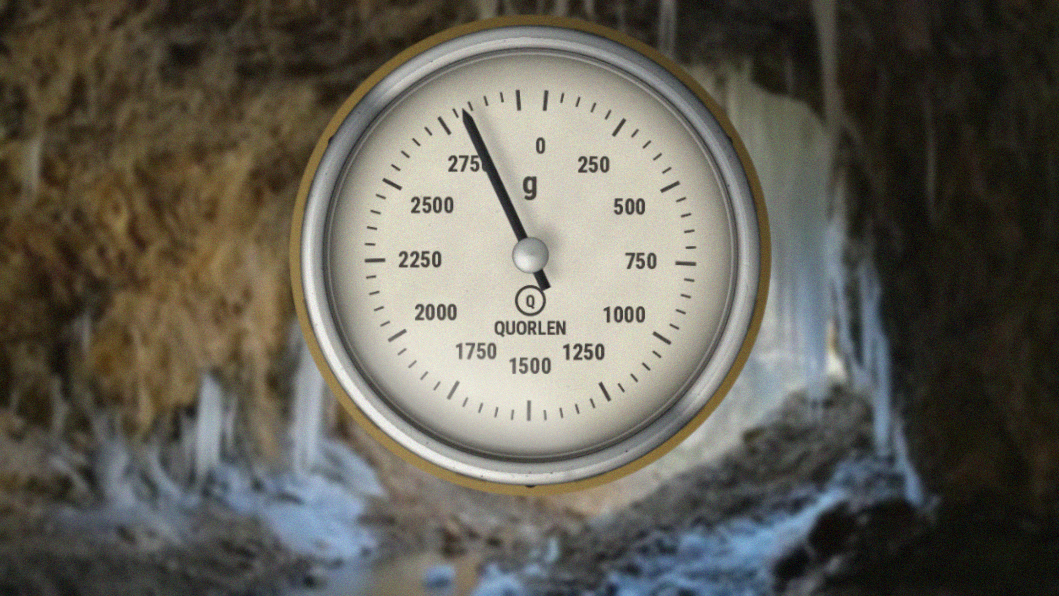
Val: 2825 g
